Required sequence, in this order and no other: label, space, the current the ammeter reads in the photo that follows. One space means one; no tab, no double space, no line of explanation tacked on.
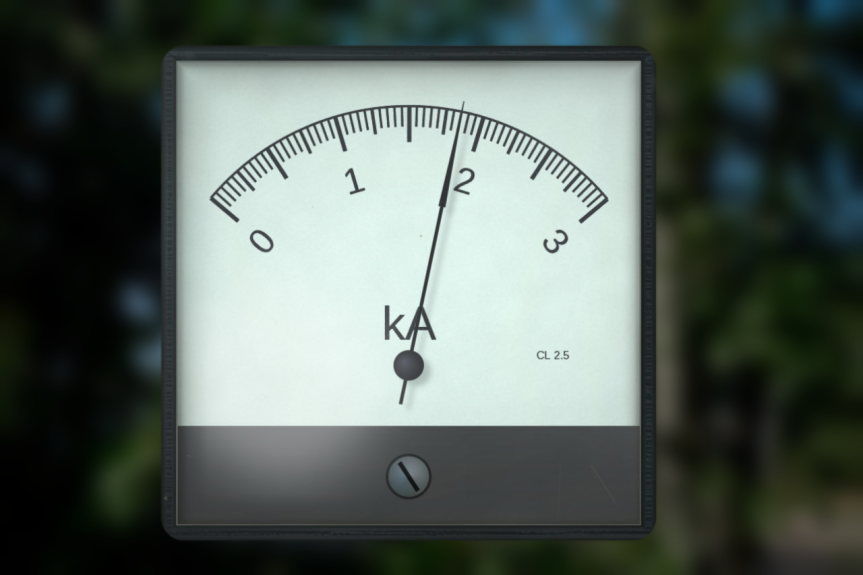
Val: 1.85 kA
